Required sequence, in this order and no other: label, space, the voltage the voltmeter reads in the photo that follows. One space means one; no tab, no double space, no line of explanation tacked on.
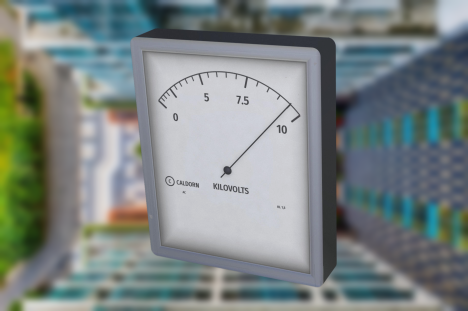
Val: 9.5 kV
